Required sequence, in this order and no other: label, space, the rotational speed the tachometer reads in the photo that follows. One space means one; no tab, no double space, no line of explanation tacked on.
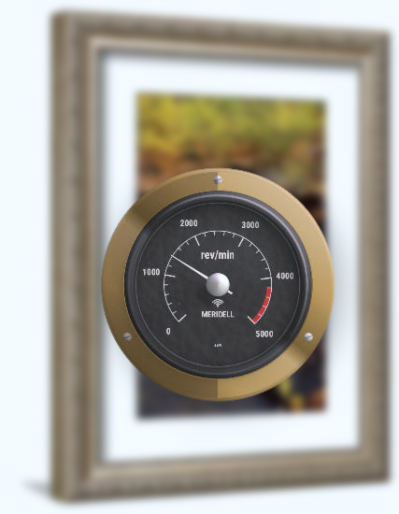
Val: 1400 rpm
